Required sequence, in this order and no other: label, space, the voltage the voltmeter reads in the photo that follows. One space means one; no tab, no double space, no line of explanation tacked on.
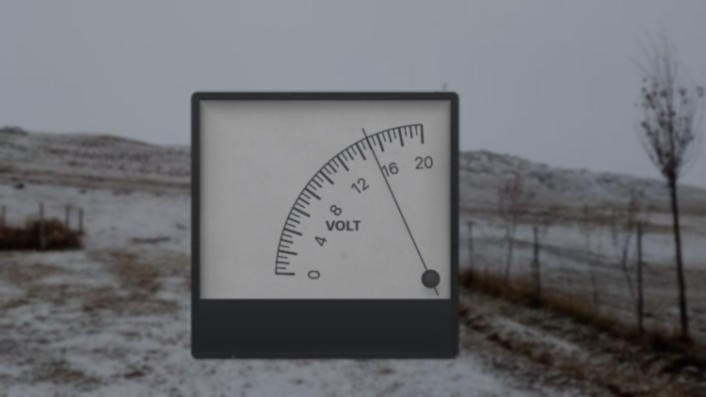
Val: 15 V
